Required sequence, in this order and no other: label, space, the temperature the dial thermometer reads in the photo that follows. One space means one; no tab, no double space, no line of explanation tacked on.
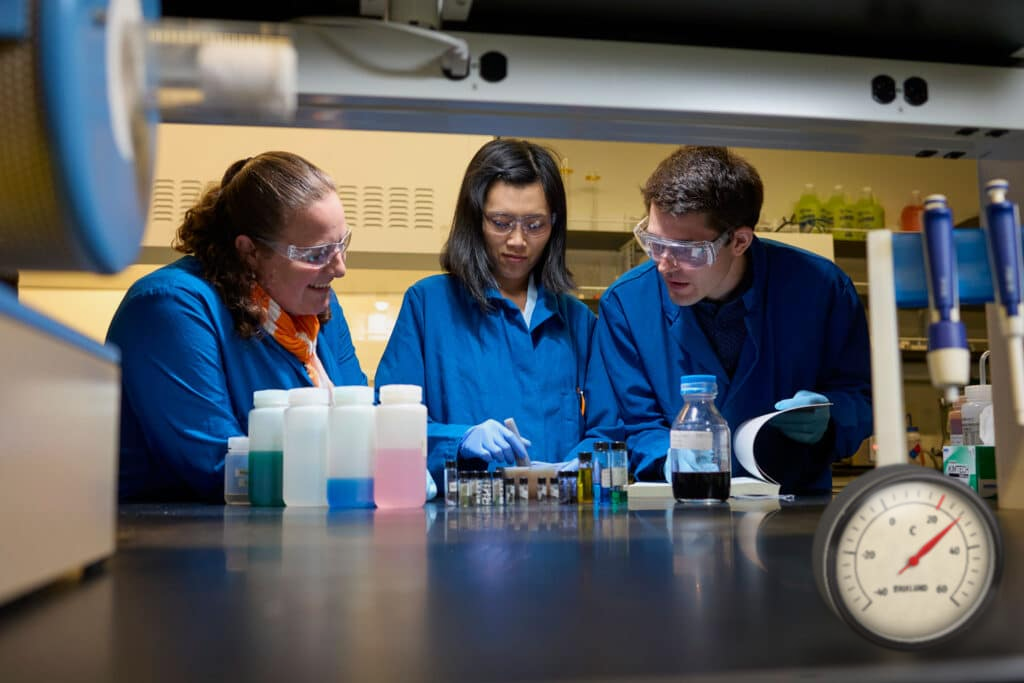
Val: 28 °C
